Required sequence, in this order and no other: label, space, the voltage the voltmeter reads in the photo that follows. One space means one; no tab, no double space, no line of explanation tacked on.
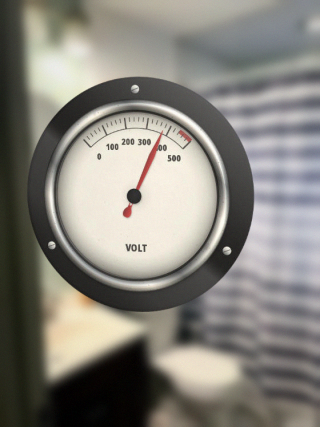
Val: 380 V
